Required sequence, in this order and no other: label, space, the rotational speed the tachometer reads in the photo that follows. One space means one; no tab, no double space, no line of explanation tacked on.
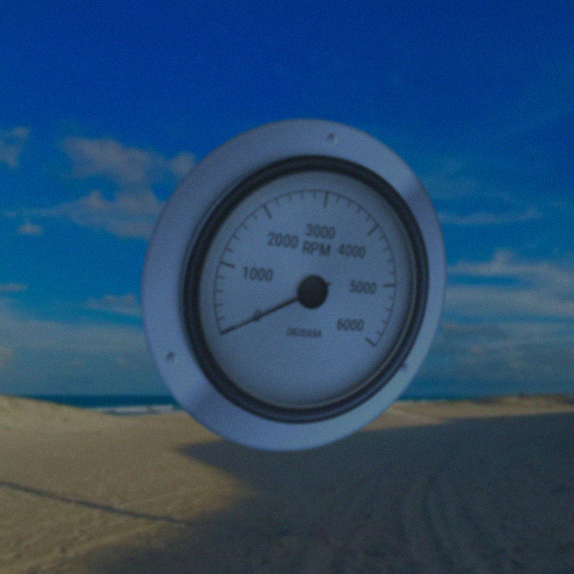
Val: 0 rpm
